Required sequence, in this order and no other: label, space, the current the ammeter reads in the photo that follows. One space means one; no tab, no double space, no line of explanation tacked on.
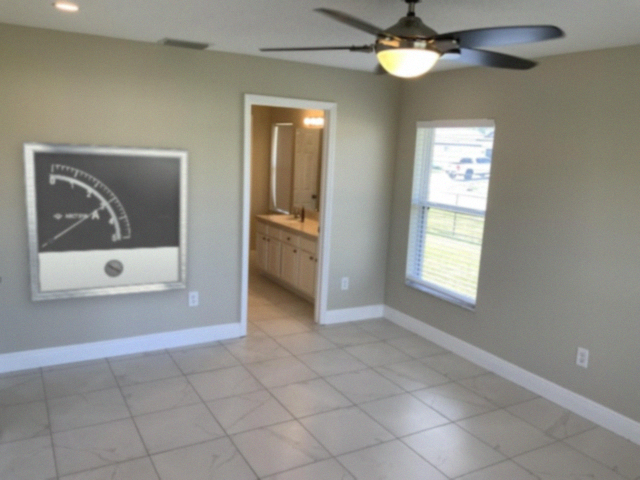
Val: 3 A
